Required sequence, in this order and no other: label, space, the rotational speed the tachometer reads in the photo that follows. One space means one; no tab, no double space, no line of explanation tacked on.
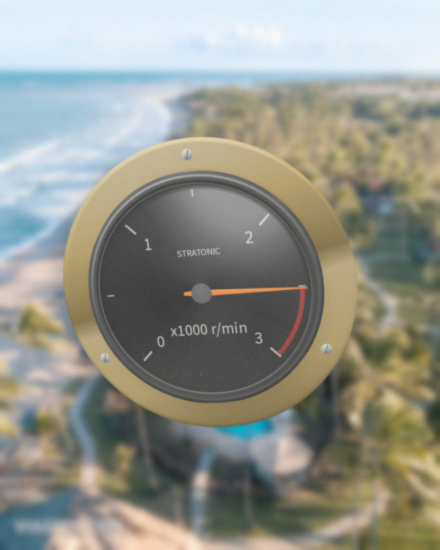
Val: 2500 rpm
